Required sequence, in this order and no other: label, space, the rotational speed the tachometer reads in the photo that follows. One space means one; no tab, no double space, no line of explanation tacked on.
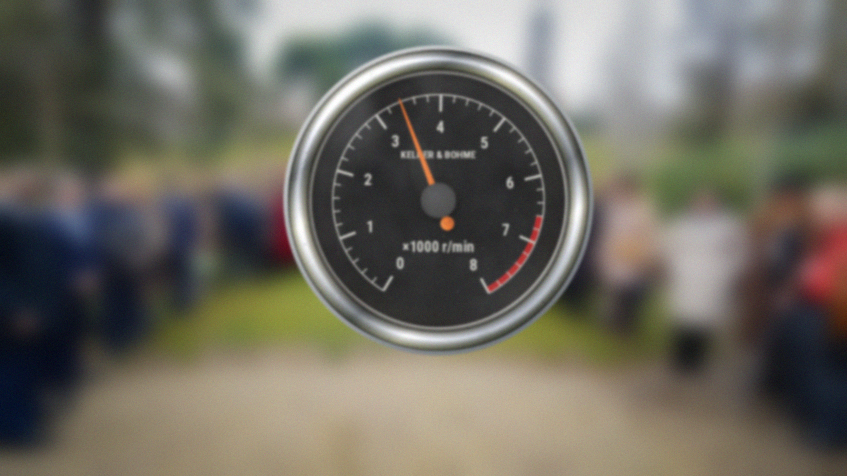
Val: 3400 rpm
